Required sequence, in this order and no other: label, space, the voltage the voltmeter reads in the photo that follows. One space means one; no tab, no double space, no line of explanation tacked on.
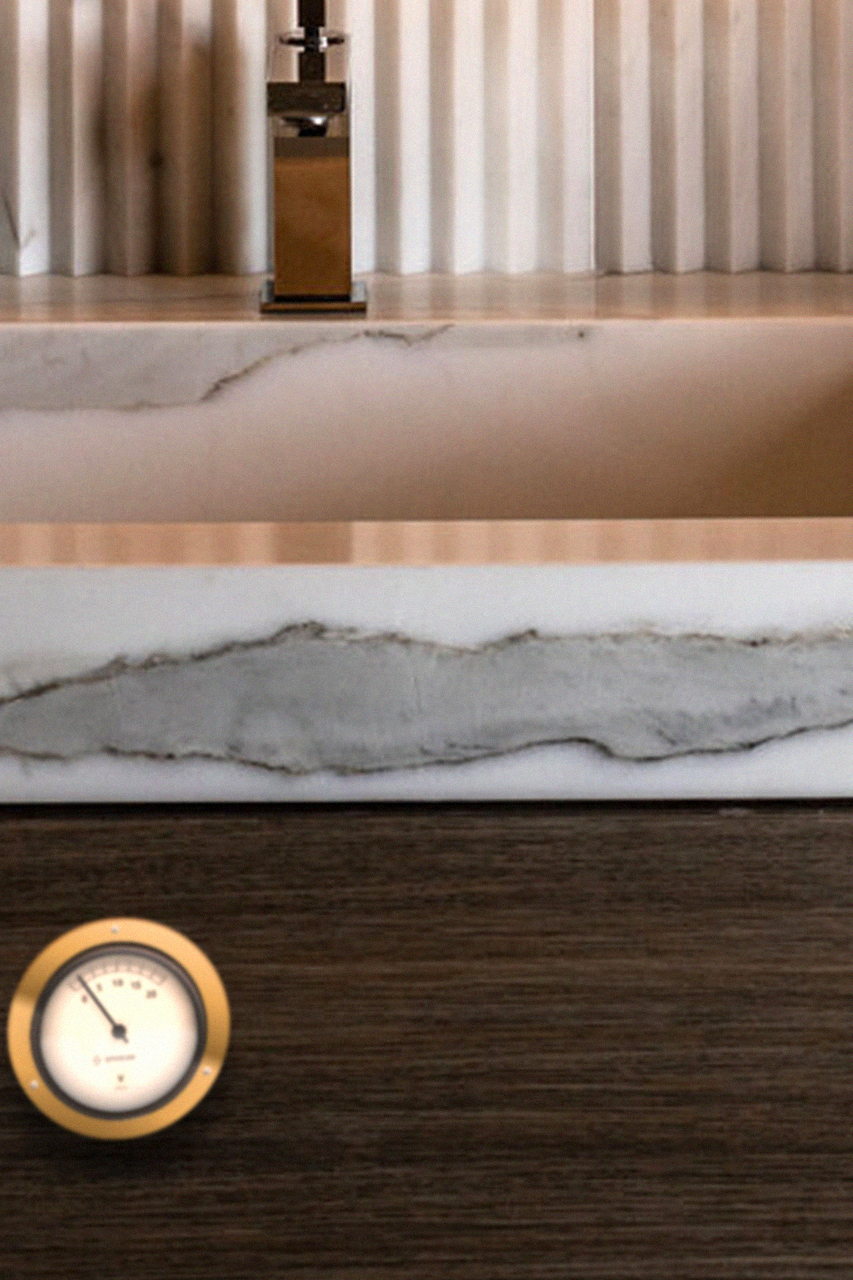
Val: 2.5 V
